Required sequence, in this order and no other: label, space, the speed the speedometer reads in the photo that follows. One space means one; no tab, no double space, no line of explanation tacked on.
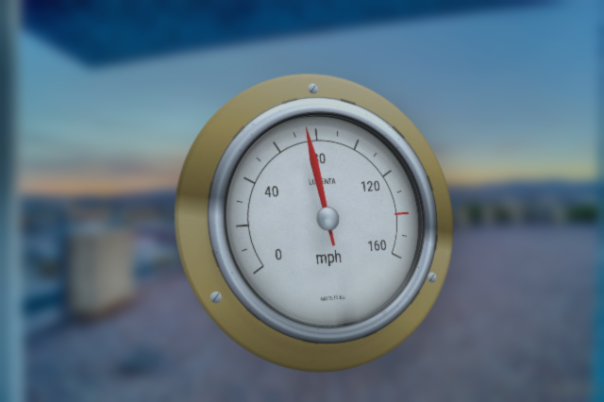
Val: 75 mph
